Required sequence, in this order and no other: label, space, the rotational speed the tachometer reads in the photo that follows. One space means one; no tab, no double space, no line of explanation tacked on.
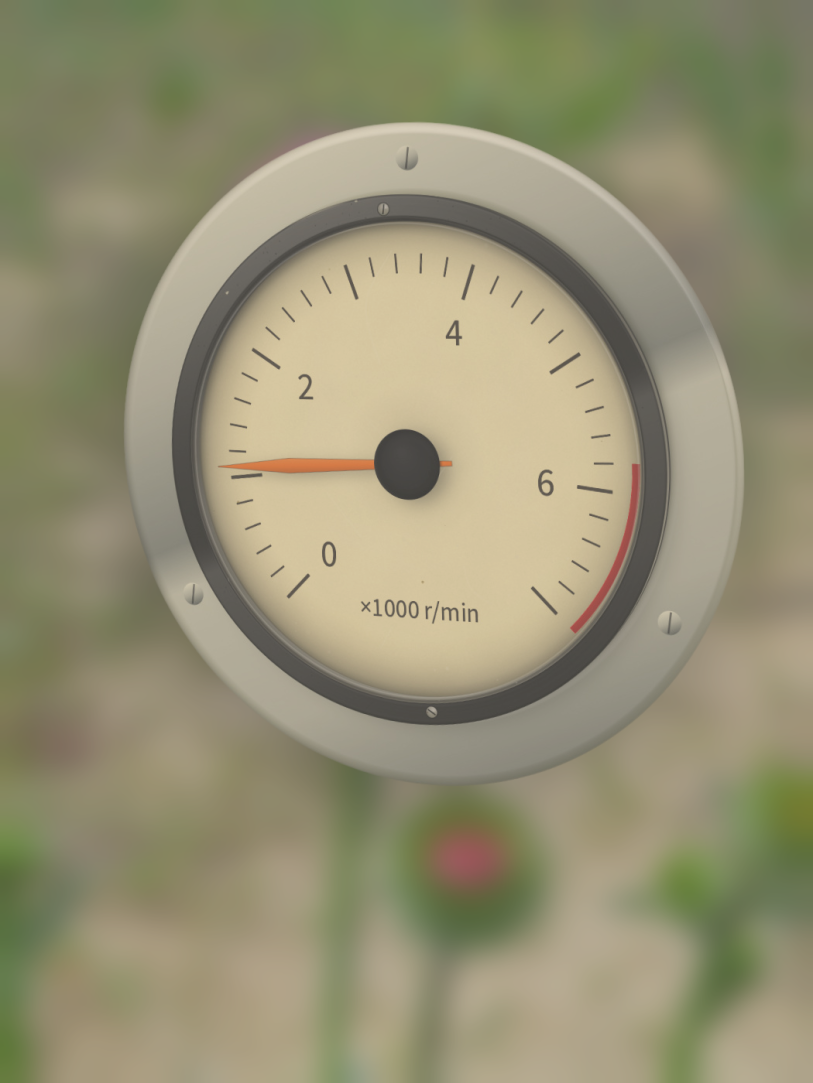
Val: 1100 rpm
